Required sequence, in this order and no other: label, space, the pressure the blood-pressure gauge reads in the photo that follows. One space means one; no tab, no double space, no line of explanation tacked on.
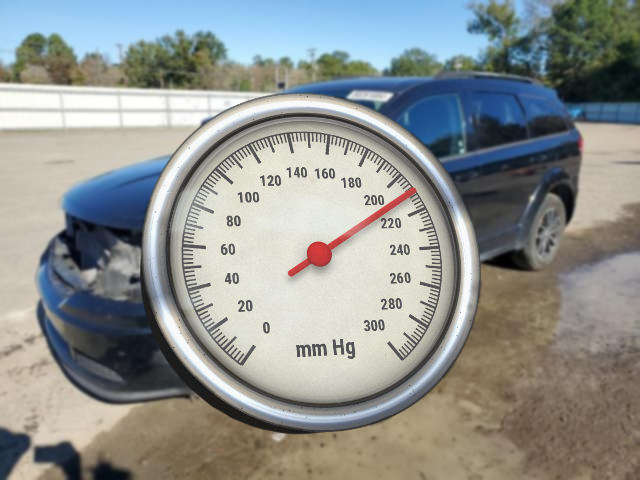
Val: 210 mmHg
